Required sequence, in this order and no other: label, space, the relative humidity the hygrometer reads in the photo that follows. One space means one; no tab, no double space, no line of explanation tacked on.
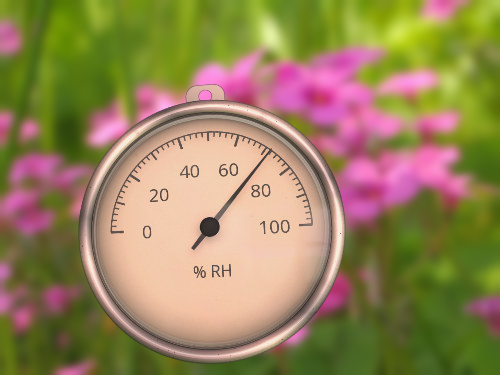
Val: 72 %
